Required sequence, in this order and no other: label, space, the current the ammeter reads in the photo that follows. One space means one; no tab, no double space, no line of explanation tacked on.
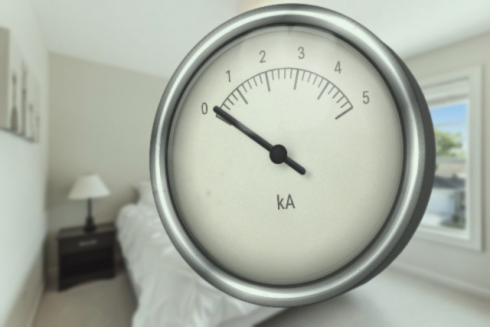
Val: 0.2 kA
